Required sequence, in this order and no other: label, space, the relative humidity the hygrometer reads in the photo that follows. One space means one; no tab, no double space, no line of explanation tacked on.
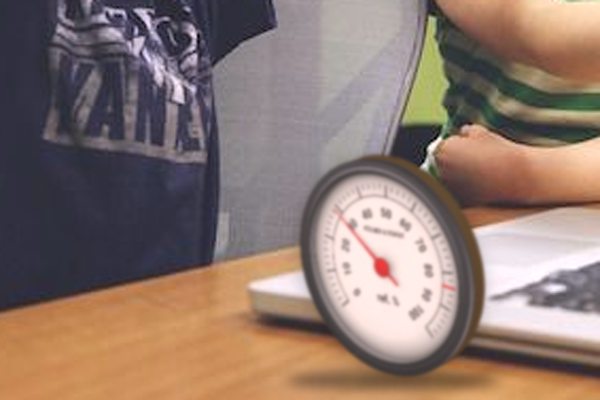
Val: 30 %
